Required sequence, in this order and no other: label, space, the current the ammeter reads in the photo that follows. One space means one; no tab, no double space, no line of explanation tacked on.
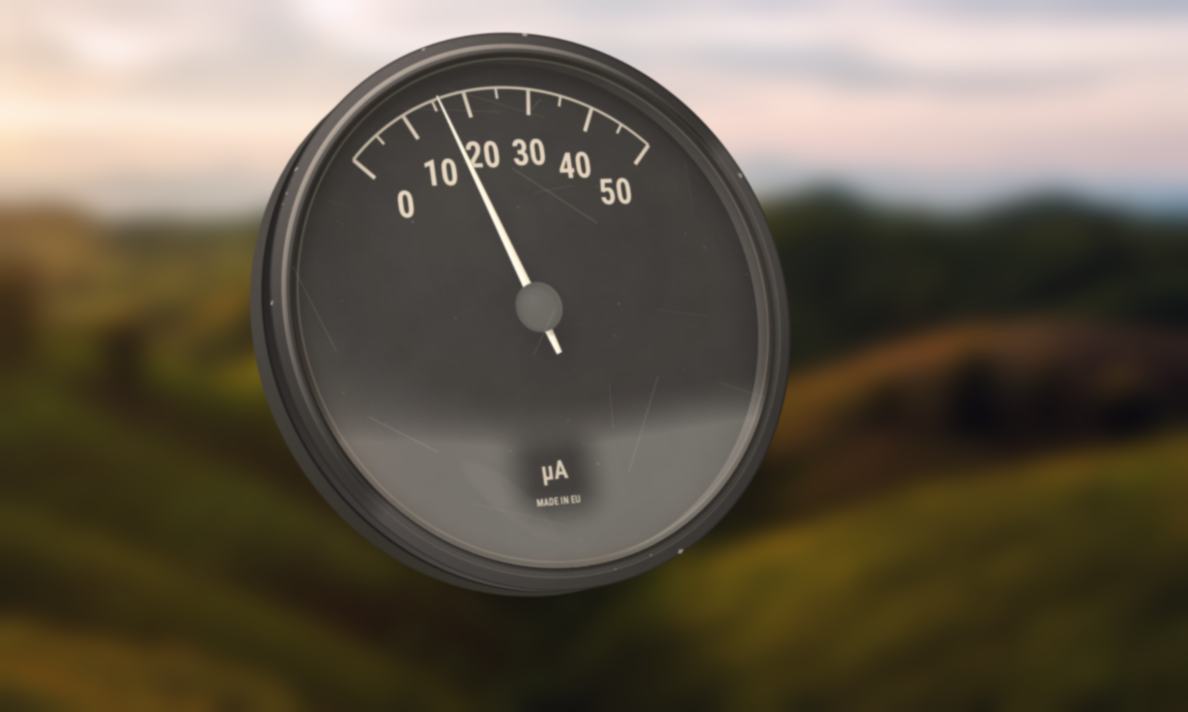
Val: 15 µA
